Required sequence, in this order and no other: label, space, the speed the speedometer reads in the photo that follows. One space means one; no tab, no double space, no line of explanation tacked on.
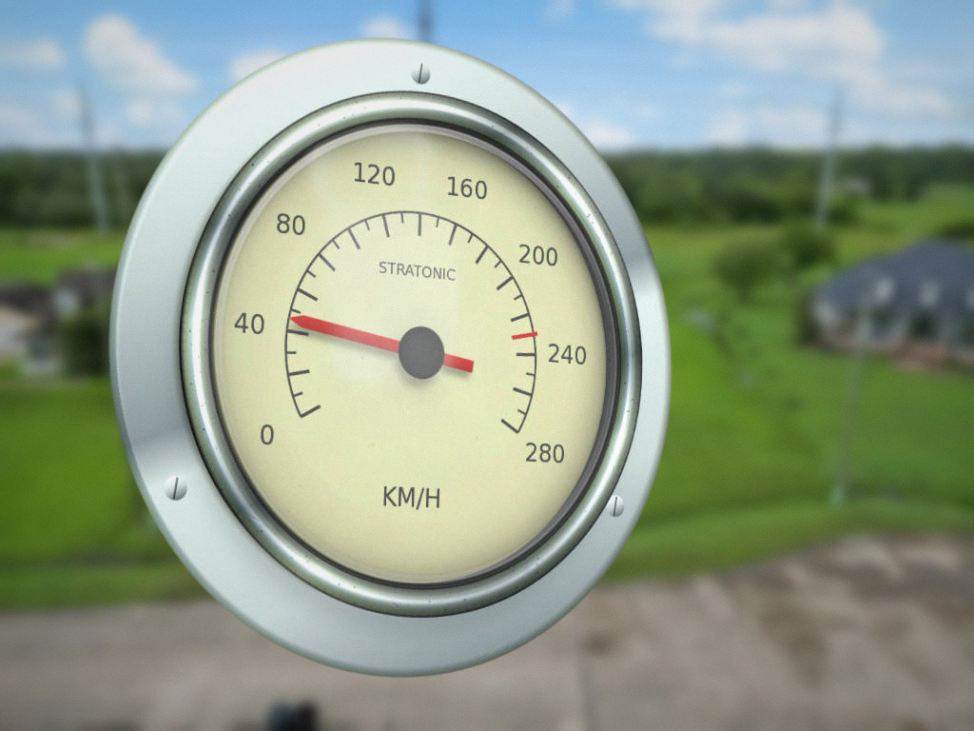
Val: 45 km/h
